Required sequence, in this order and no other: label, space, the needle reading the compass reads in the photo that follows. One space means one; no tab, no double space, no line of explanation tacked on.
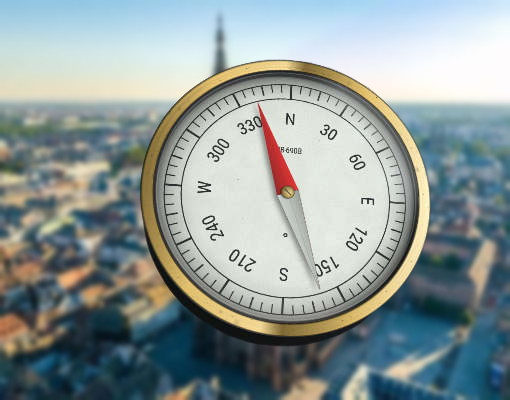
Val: 340 °
